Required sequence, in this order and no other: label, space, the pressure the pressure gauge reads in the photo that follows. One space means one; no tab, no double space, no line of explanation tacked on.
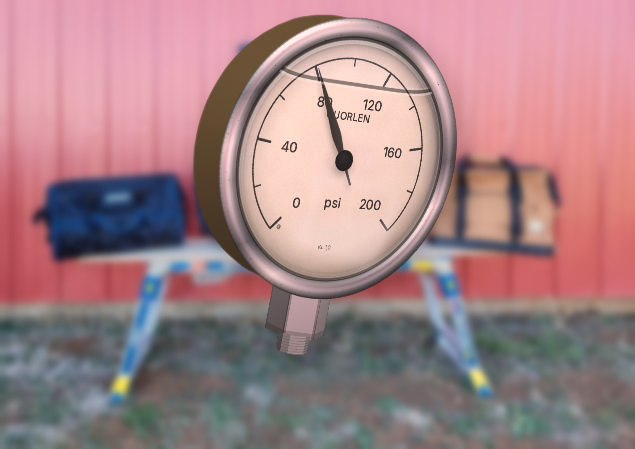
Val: 80 psi
